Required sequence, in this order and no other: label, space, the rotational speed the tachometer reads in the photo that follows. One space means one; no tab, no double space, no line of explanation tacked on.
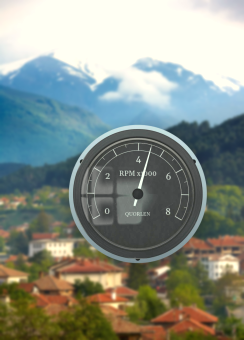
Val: 4500 rpm
